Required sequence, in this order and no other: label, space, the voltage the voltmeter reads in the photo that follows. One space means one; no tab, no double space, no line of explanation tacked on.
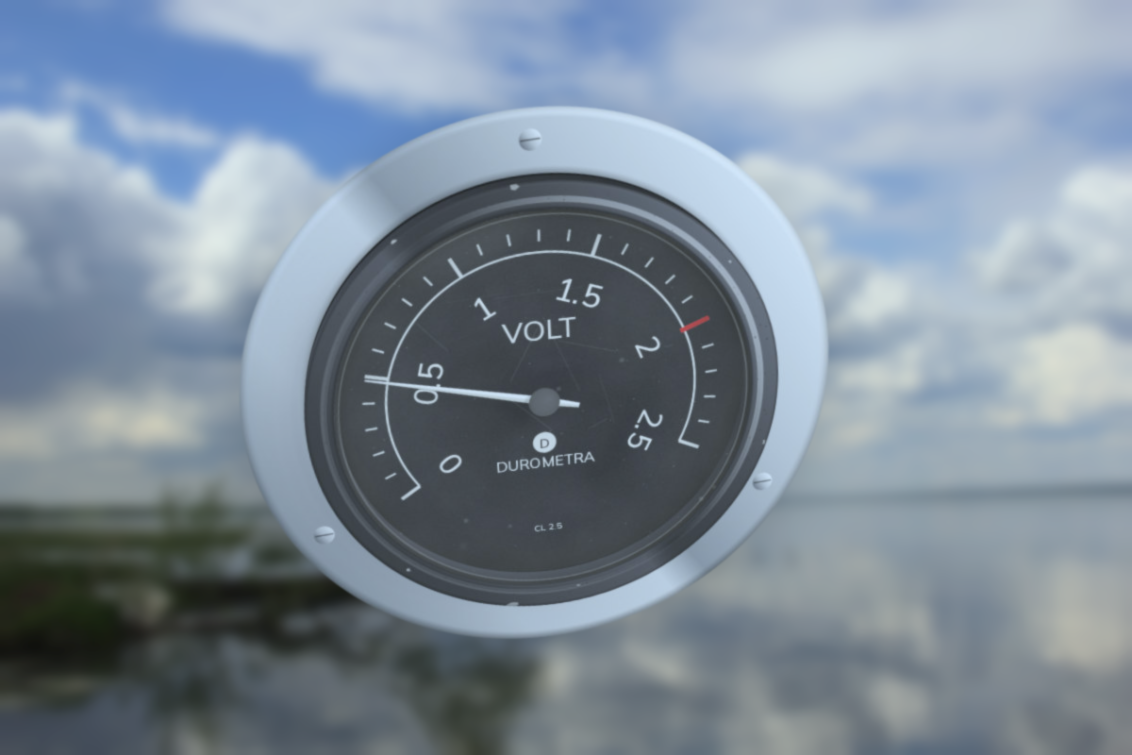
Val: 0.5 V
